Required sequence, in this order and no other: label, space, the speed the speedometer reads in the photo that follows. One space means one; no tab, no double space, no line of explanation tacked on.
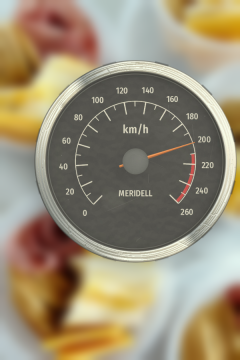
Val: 200 km/h
